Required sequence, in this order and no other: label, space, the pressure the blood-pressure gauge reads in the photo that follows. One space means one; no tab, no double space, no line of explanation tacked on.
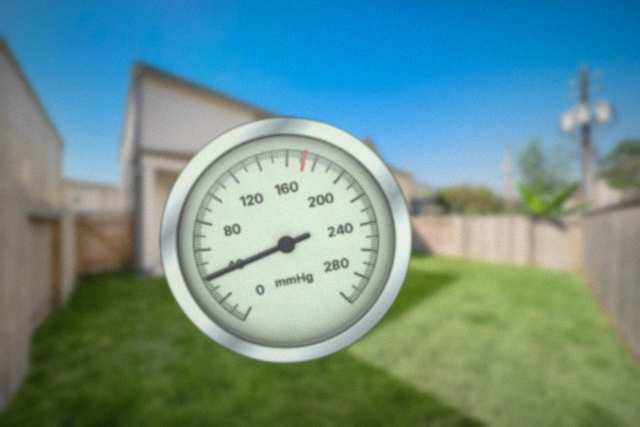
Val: 40 mmHg
